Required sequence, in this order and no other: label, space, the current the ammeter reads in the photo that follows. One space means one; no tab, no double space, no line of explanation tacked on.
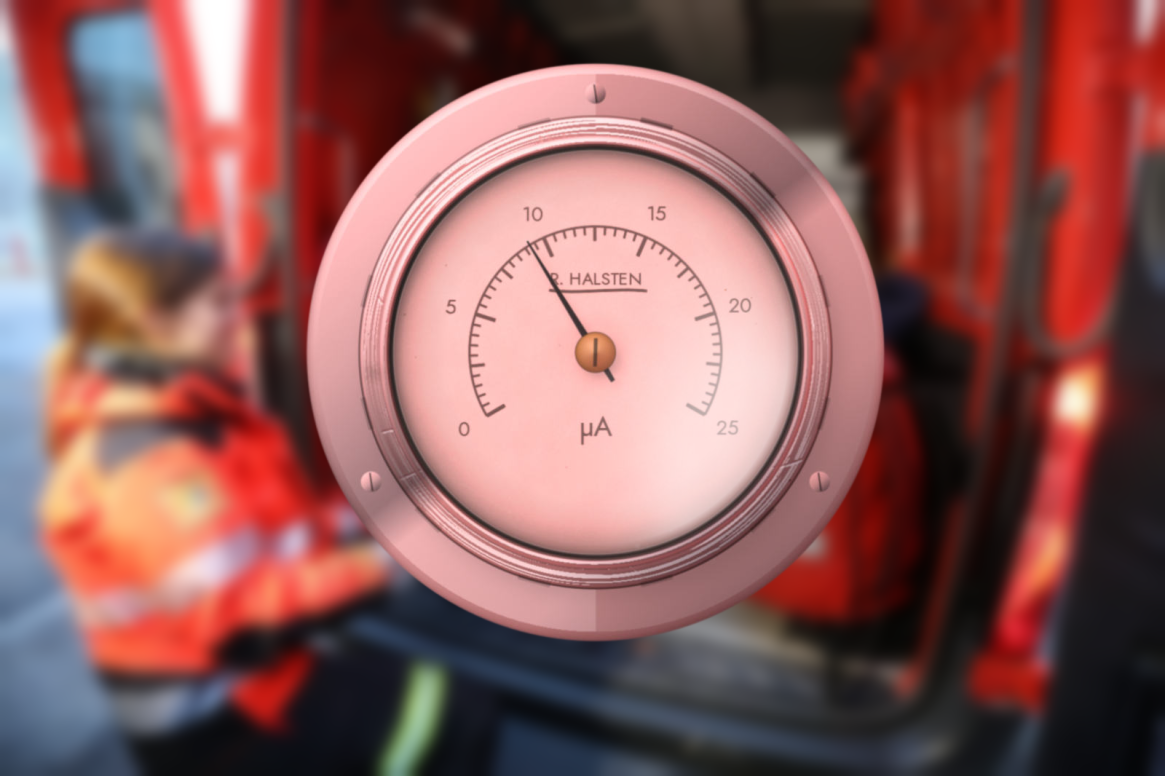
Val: 9.25 µA
